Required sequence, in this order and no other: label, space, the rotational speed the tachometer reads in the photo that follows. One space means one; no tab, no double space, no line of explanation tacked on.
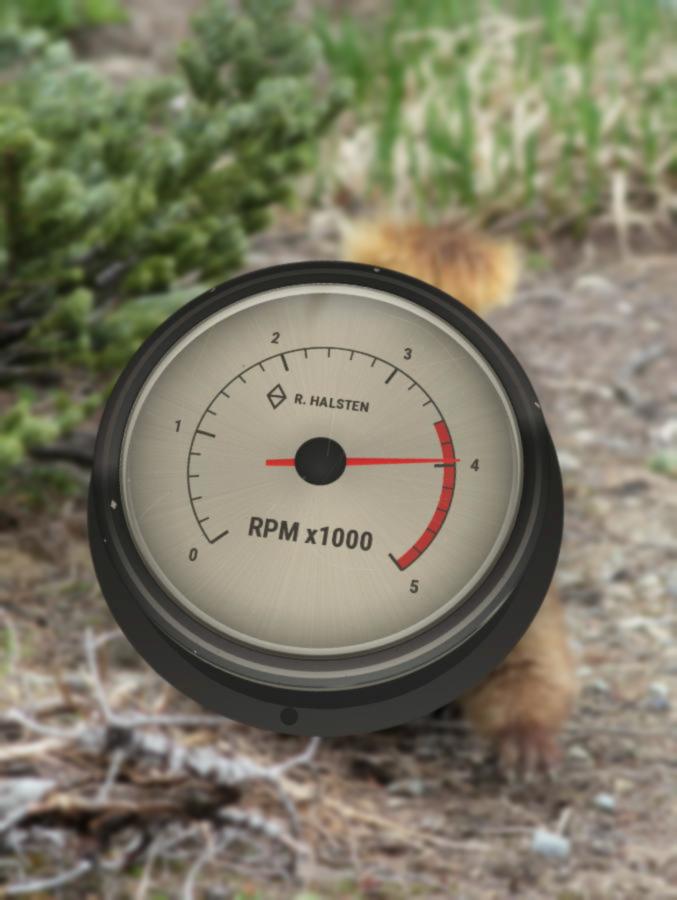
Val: 4000 rpm
